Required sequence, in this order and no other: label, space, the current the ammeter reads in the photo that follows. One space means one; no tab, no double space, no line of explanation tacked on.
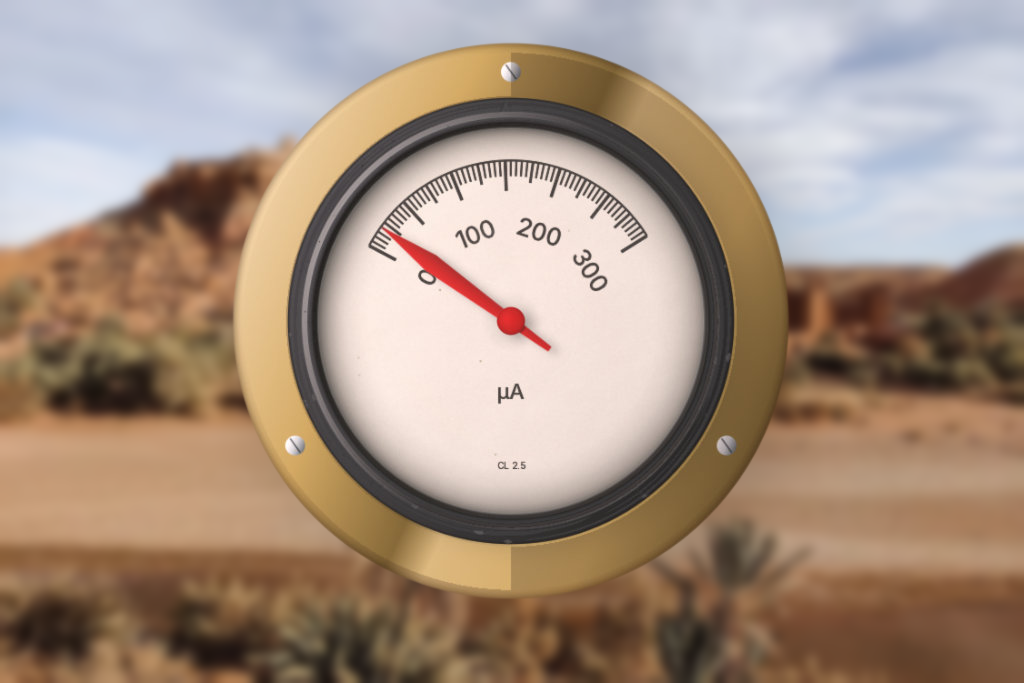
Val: 20 µA
